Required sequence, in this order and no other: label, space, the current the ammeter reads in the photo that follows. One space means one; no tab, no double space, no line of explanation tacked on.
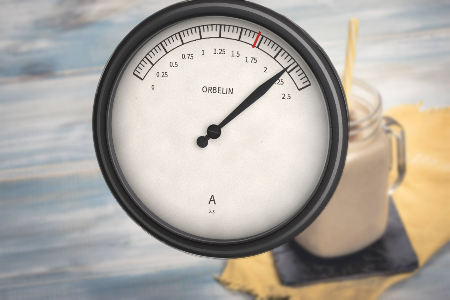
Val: 2.2 A
